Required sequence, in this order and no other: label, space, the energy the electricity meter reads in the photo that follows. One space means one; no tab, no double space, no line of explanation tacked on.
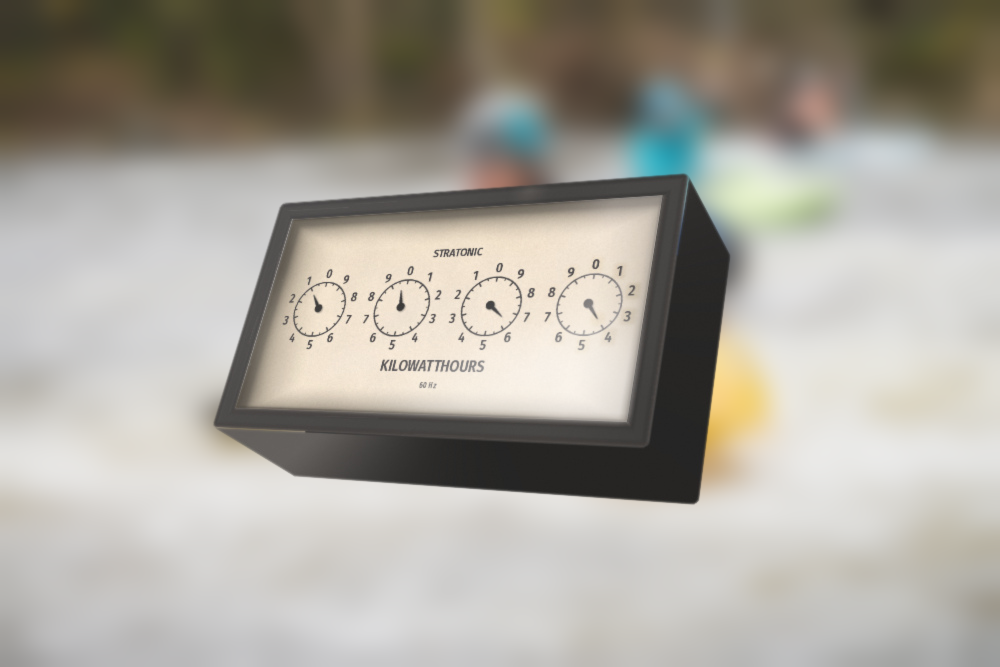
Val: 964 kWh
